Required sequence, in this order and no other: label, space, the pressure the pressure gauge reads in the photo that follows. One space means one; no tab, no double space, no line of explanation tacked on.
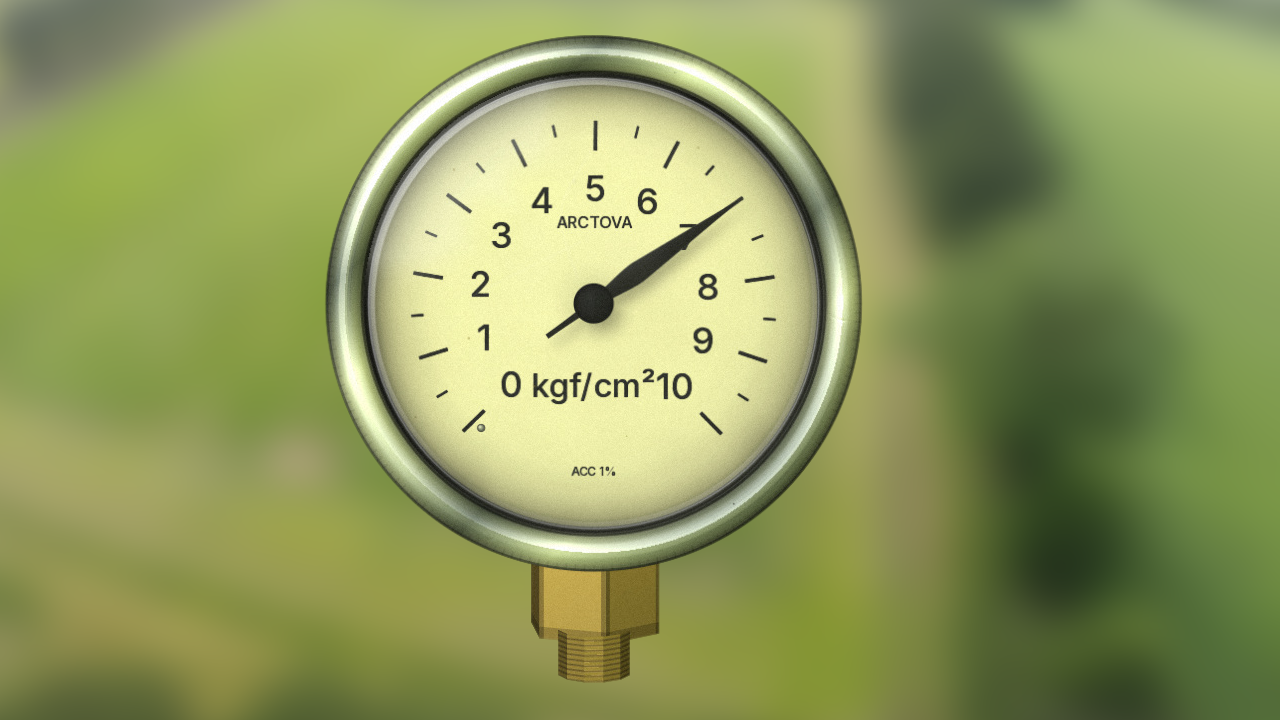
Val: 7 kg/cm²
